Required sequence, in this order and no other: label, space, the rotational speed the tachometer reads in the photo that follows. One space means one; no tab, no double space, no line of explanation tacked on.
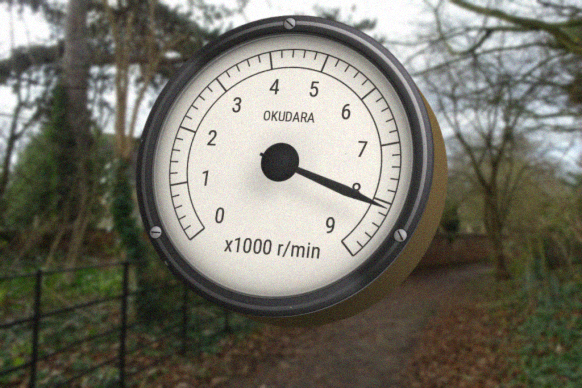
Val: 8100 rpm
